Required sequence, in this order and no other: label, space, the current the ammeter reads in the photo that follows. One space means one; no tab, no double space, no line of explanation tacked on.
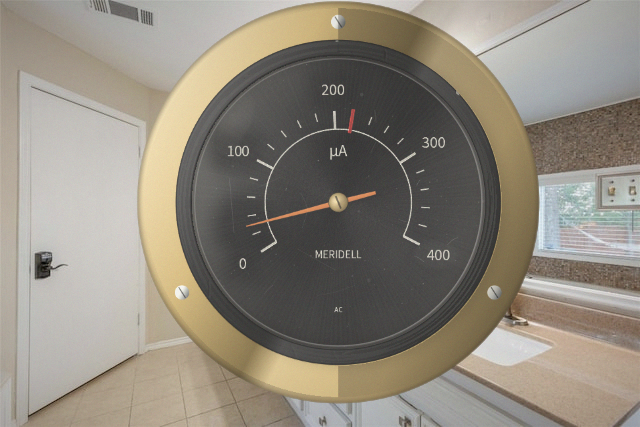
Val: 30 µA
